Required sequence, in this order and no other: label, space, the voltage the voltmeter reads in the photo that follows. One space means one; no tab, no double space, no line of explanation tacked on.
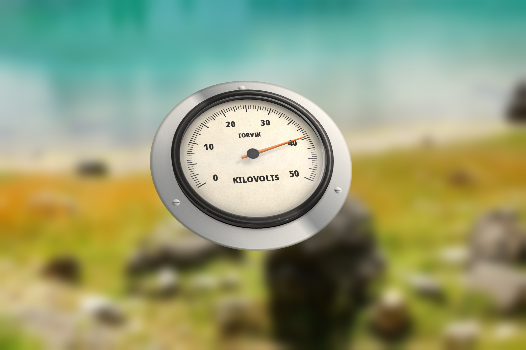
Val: 40 kV
